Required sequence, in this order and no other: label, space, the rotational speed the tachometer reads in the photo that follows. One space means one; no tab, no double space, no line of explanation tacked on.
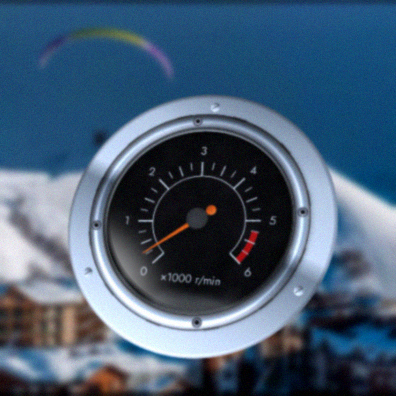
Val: 250 rpm
